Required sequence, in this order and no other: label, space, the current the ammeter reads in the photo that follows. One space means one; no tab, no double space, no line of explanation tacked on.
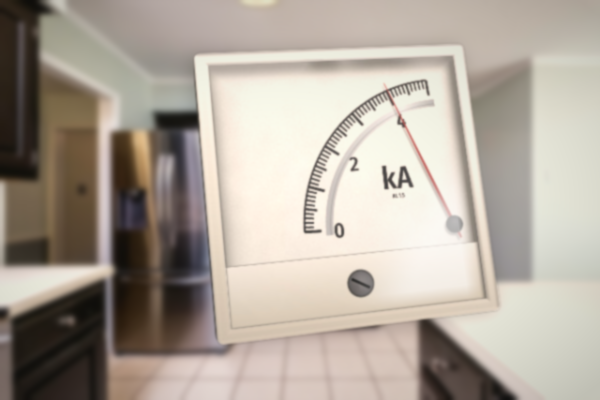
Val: 4 kA
